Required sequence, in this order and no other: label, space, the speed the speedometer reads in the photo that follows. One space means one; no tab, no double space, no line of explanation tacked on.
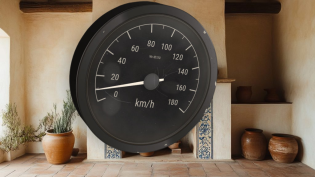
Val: 10 km/h
